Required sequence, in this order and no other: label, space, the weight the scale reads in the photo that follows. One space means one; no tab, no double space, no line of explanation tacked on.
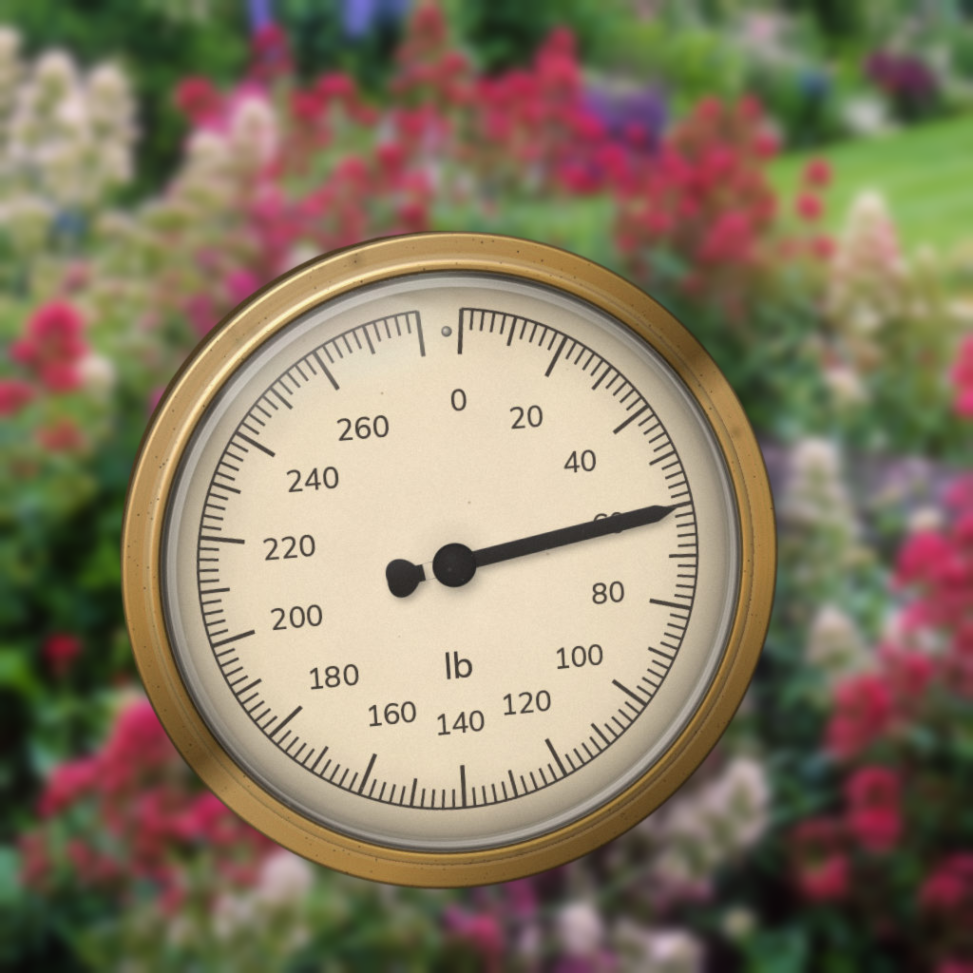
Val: 60 lb
